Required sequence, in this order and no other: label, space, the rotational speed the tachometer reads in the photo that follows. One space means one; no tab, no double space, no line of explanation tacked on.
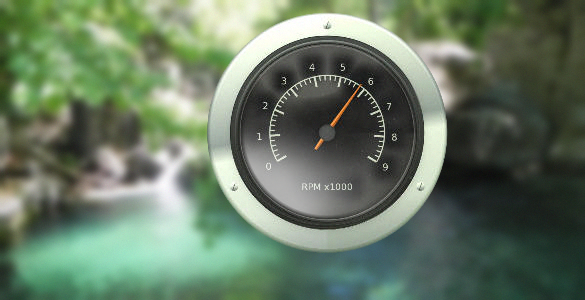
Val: 5800 rpm
